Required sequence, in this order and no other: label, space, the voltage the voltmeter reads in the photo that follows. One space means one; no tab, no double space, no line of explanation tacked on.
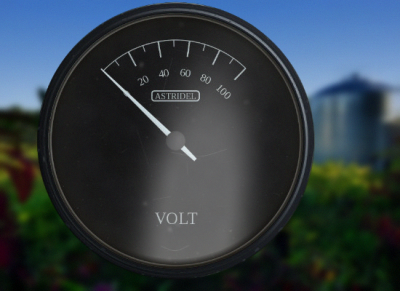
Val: 0 V
